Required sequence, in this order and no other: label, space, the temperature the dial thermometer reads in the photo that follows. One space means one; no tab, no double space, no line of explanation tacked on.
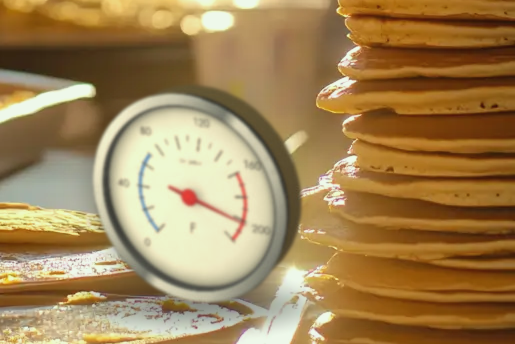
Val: 200 °F
